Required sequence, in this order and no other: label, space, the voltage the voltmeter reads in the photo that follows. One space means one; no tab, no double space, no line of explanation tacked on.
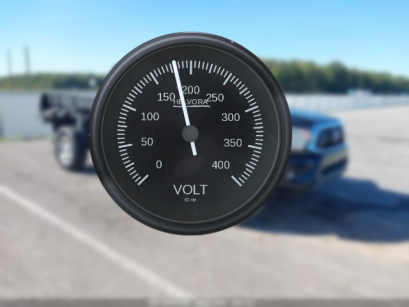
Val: 180 V
